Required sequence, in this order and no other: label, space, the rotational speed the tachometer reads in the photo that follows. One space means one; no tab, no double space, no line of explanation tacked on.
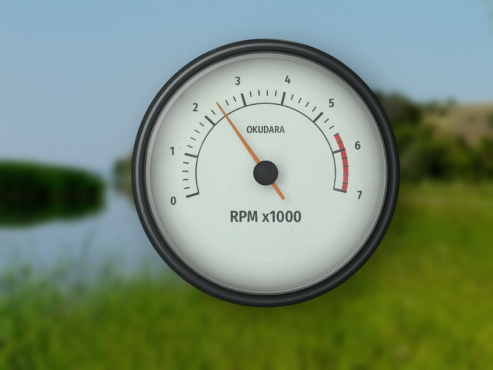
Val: 2400 rpm
